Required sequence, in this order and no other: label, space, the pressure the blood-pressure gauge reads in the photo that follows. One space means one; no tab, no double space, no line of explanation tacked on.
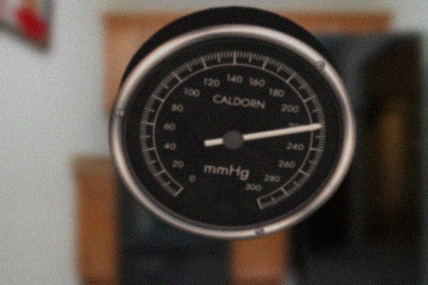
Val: 220 mmHg
